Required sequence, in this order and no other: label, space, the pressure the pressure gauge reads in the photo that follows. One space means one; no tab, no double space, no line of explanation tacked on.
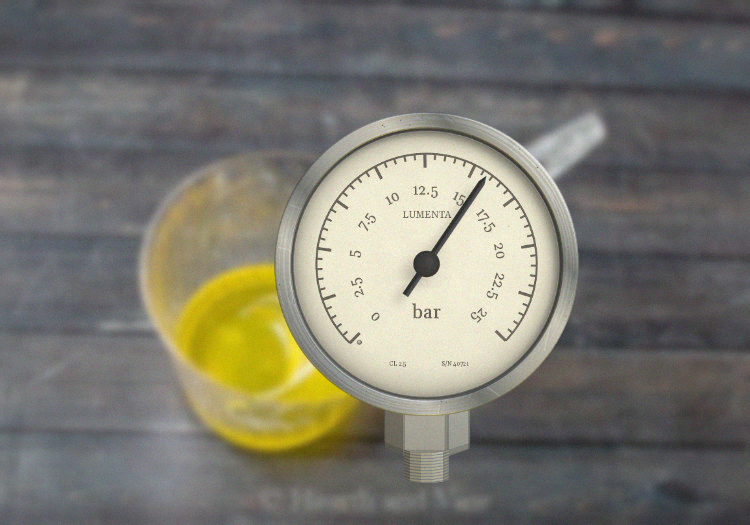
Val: 15.75 bar
